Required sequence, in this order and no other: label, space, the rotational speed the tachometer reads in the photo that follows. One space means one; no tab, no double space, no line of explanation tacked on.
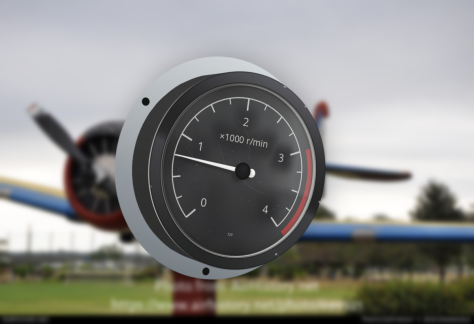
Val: 750 rpm
